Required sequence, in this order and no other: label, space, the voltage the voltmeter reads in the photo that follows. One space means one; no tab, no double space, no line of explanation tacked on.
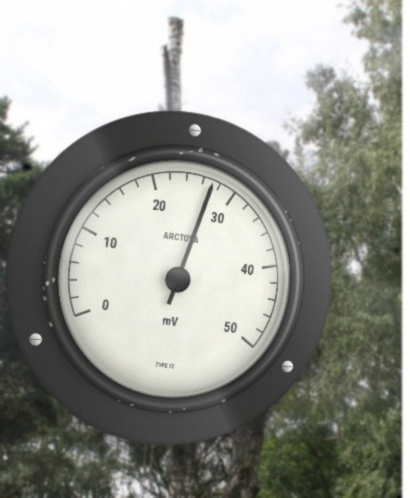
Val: 27 mV
